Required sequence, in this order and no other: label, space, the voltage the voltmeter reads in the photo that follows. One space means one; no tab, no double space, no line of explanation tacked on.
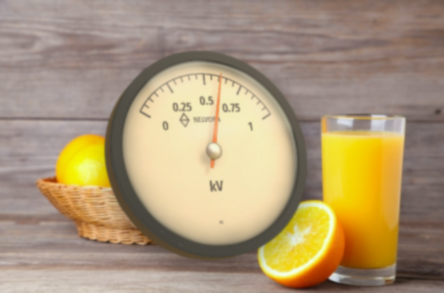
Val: 0.6 kV
